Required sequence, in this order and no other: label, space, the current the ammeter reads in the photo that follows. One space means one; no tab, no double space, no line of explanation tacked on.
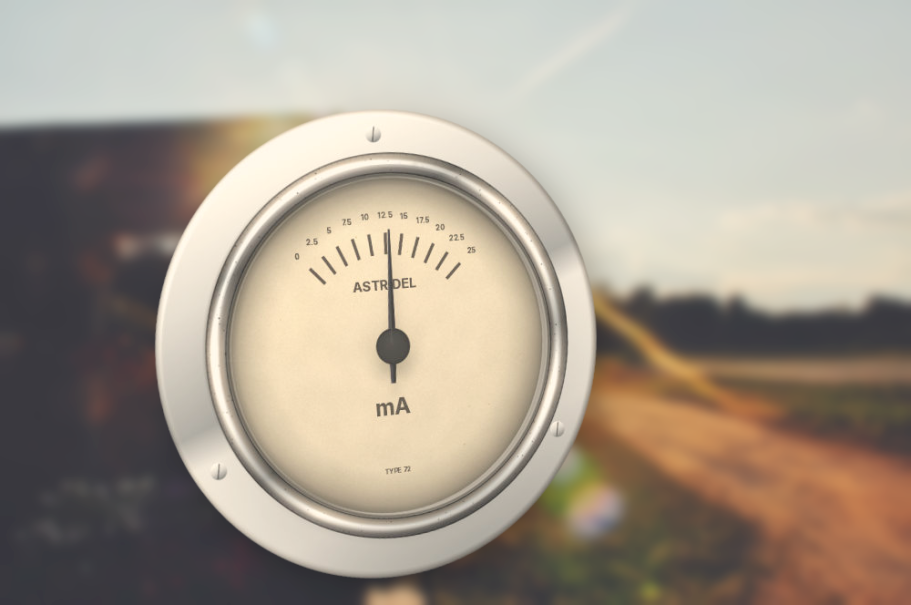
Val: 12.5 mA
